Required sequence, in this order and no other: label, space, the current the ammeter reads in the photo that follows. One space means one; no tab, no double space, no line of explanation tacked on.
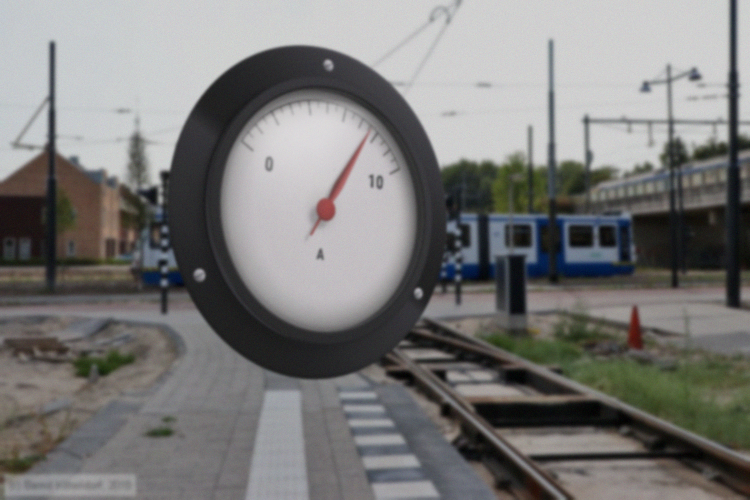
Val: 7.5 A
